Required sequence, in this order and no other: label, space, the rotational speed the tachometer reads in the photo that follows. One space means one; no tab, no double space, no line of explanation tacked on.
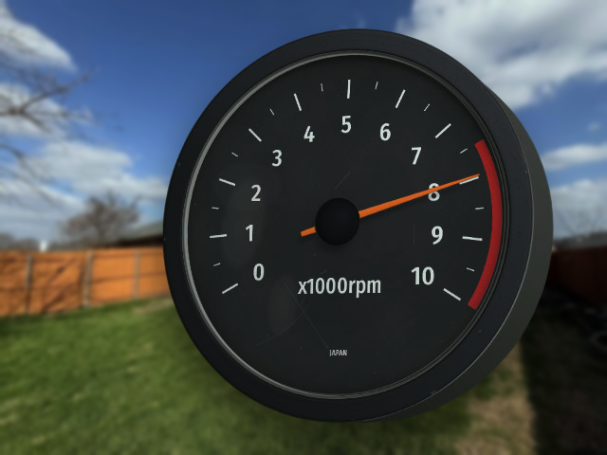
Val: 8000 rpm
